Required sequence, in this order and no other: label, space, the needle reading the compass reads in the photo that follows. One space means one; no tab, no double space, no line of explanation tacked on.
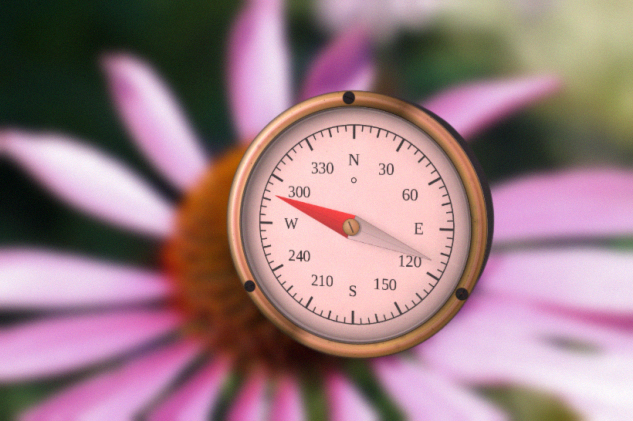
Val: 290 °
